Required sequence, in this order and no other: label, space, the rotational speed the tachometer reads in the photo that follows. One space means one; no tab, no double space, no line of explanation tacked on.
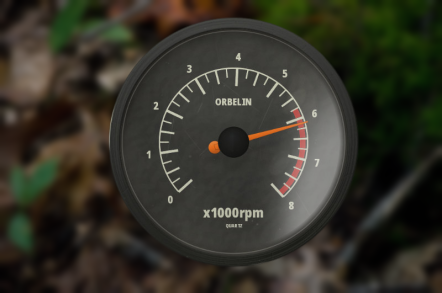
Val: 6125 rpm
